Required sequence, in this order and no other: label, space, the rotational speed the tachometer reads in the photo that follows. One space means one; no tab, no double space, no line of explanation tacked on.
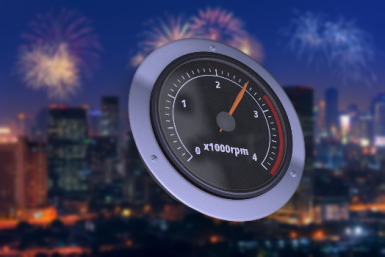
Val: 2500 rpm
